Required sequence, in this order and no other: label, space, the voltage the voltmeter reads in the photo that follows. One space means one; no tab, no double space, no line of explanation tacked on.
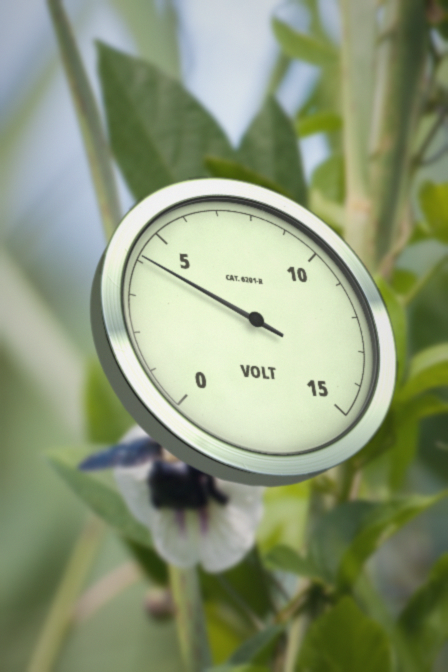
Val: 4 V
